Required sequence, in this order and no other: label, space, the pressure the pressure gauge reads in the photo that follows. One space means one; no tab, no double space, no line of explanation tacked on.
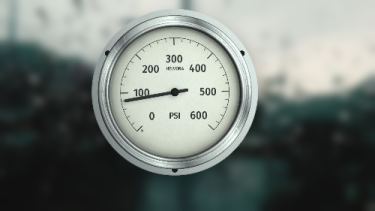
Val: 80 psi
